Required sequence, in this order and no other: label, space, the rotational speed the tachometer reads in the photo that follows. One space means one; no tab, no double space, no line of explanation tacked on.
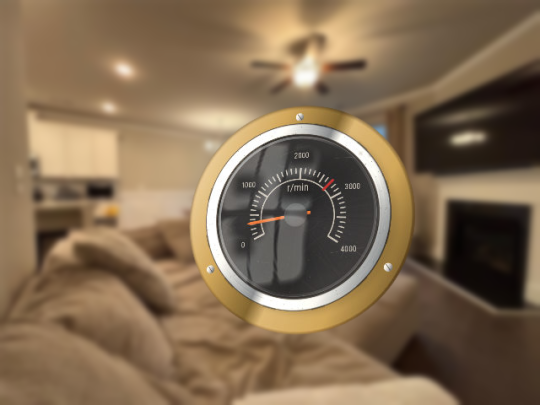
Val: 300 rpm
